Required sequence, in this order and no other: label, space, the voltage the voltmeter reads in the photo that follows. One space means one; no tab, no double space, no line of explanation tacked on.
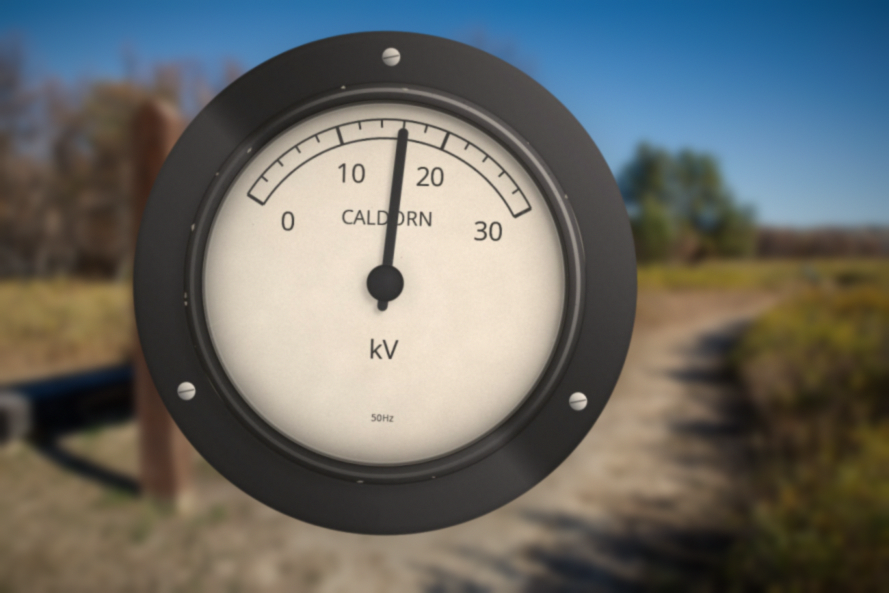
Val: 16 kV
